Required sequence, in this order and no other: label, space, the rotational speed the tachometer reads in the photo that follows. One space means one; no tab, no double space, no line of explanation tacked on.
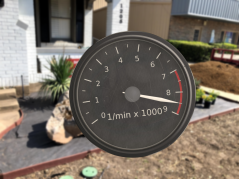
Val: 8500 rpm
